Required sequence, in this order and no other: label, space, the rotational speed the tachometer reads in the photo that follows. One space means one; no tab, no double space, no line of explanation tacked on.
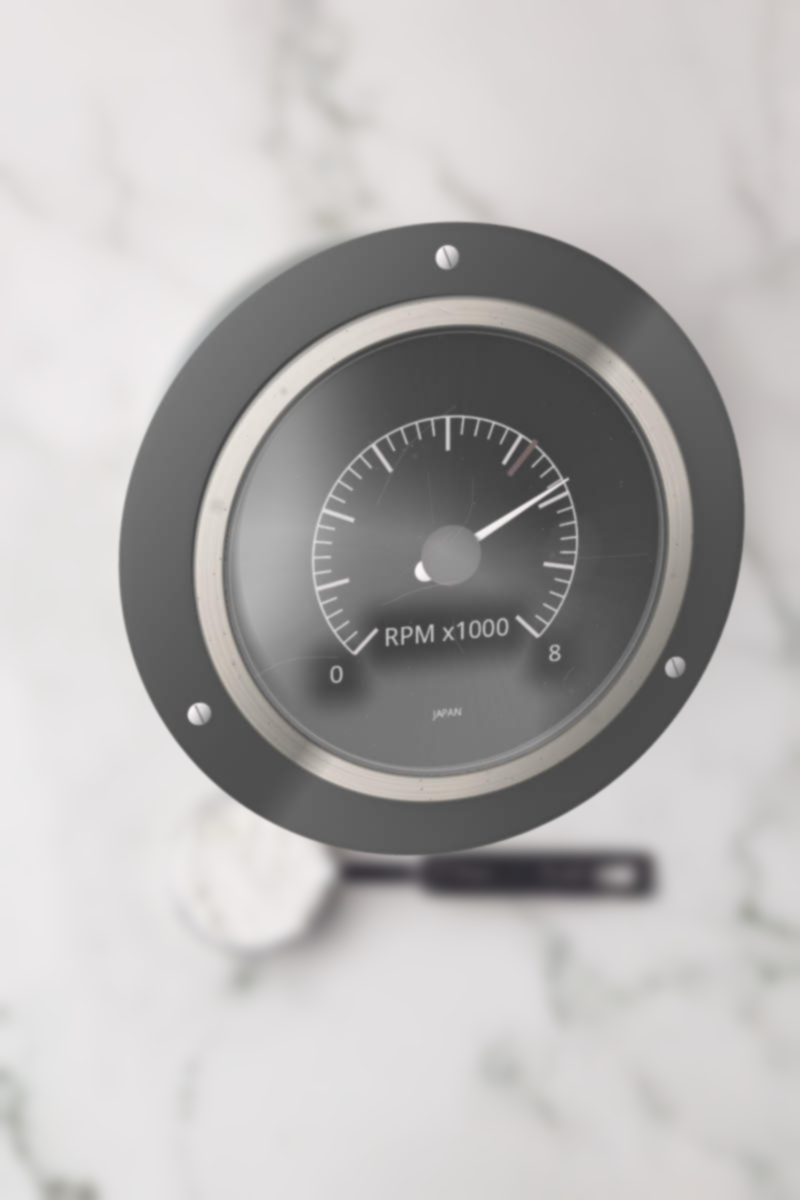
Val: 5800 rpm
